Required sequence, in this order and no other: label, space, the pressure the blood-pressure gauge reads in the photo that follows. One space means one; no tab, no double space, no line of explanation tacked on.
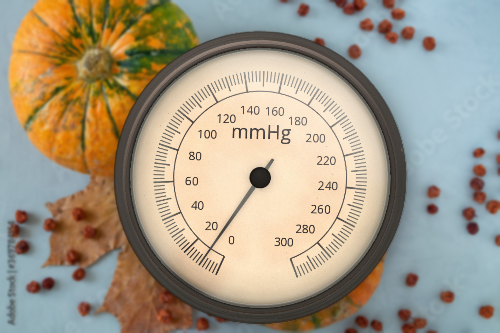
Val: 10 mmHg
